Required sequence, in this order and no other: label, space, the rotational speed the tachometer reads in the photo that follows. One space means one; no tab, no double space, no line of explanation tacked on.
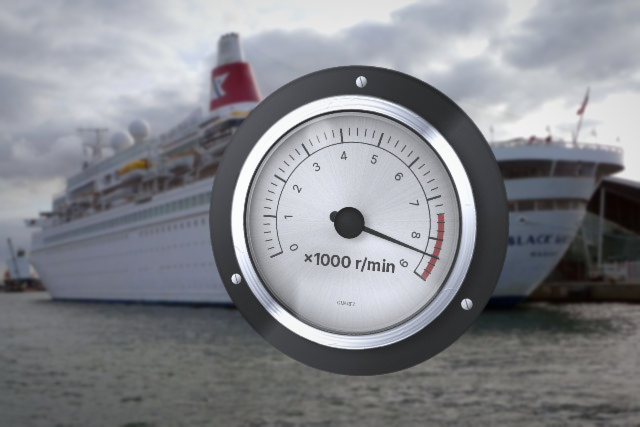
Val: 8400 rpm
